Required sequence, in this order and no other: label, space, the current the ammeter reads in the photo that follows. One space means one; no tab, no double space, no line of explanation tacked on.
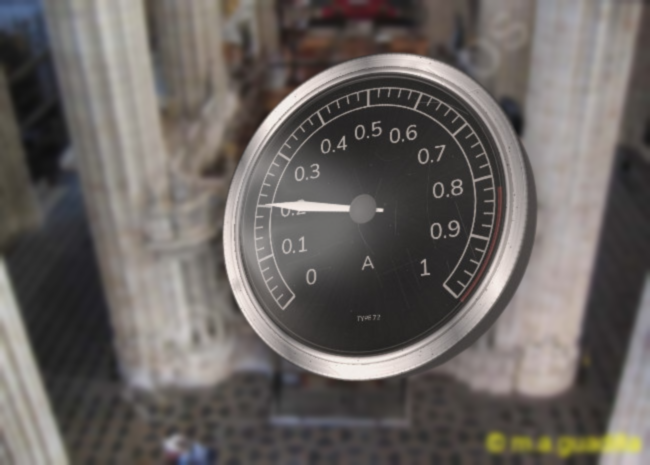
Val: 0.2 A
